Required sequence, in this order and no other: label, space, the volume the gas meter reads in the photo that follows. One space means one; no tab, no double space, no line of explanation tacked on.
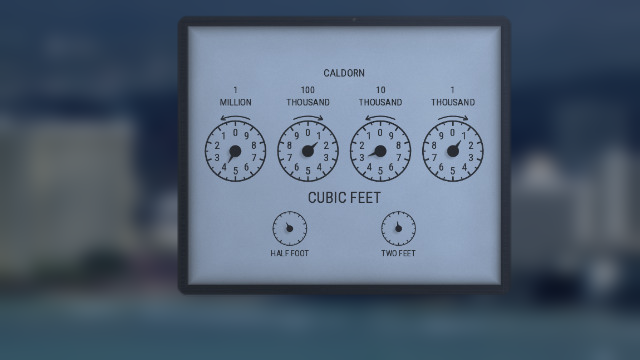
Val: 413100 ft³
